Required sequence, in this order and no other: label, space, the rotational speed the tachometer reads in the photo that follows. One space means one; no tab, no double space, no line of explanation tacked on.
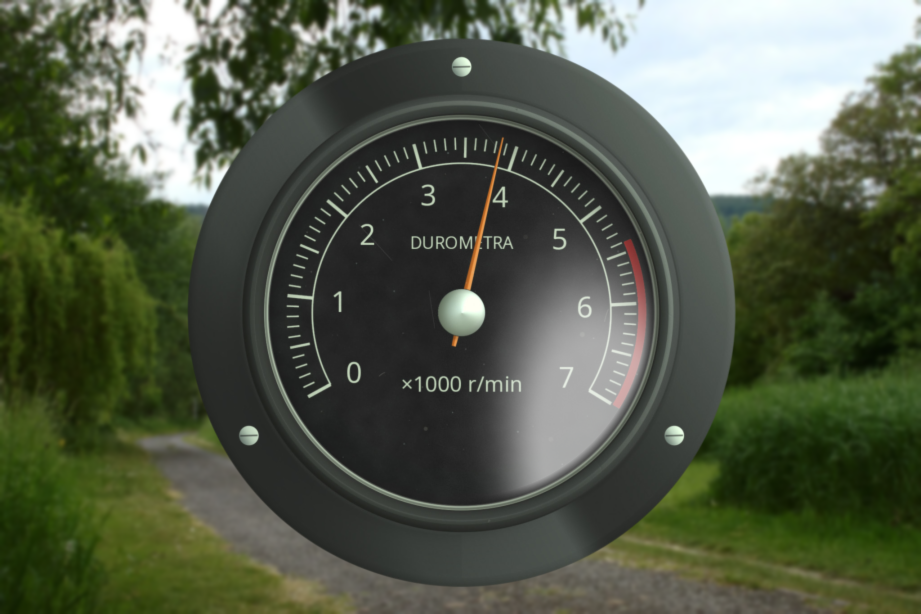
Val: 3850 rpm
